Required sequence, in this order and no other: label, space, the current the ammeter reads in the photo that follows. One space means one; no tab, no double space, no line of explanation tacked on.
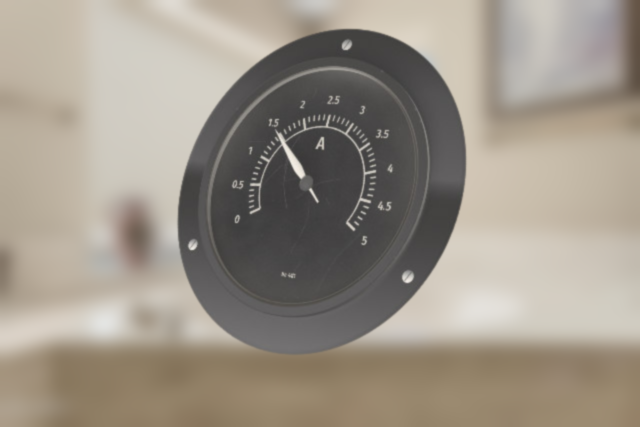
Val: 1.5 A
